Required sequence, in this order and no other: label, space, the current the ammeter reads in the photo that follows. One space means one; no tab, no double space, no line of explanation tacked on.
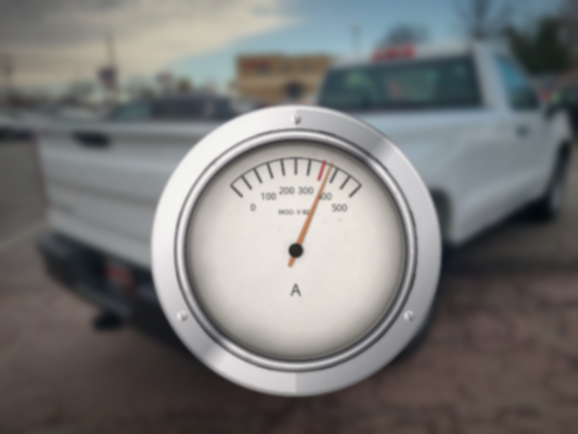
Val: 375 A
